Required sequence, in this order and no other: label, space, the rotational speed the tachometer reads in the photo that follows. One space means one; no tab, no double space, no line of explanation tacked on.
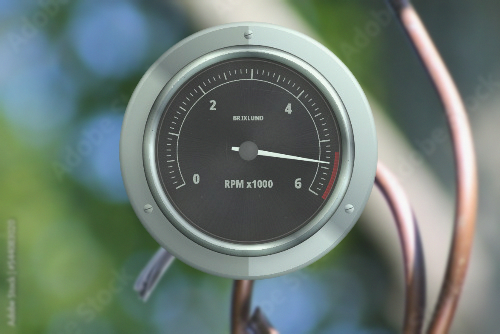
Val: 5400 rpm
